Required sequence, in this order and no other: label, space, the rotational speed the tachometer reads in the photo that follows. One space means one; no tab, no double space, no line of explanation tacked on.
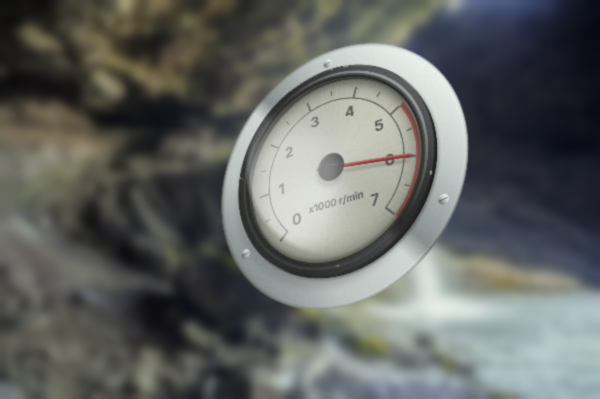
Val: 6000 rpm
